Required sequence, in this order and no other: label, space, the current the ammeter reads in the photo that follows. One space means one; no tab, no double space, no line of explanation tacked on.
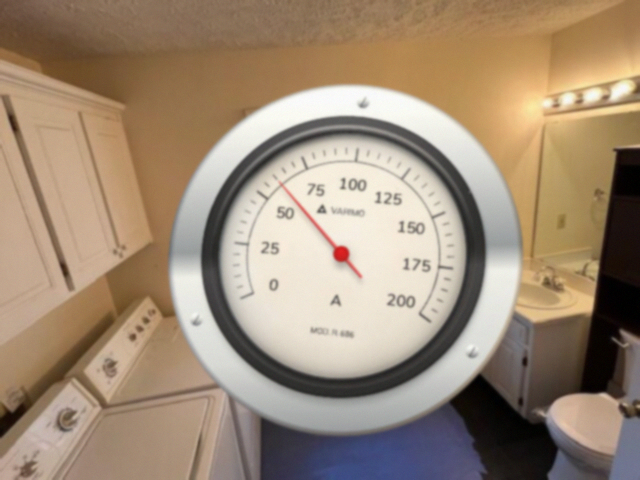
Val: 60 A
